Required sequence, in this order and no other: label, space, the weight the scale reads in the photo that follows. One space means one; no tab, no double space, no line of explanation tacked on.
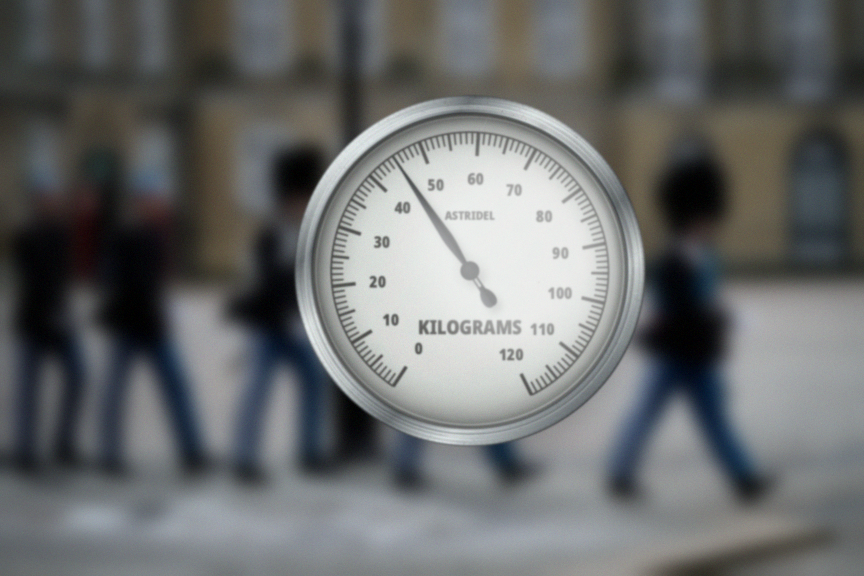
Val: 45 kg
